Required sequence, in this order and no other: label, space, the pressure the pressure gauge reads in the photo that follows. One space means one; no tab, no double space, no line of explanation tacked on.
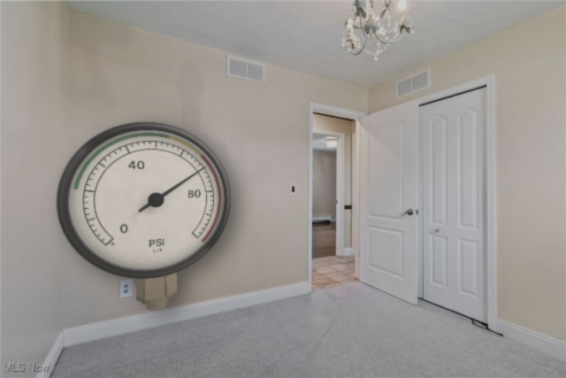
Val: 70 psi
